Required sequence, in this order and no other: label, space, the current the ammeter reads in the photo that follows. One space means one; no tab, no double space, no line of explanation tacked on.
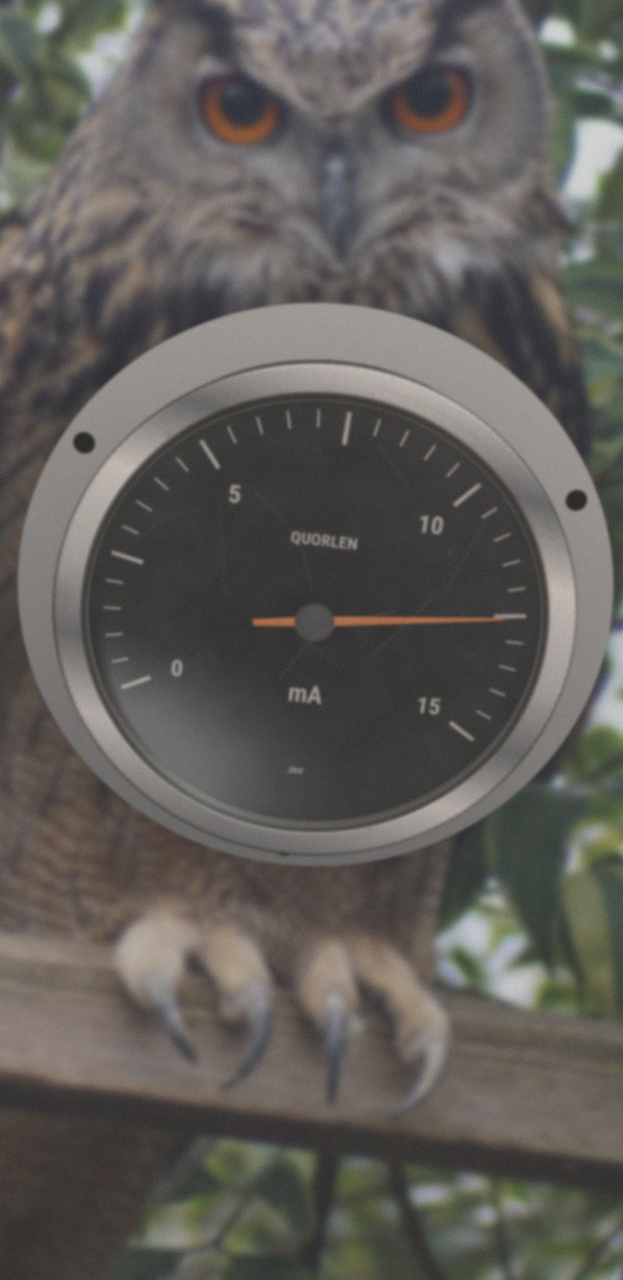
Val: 12.5 mA
